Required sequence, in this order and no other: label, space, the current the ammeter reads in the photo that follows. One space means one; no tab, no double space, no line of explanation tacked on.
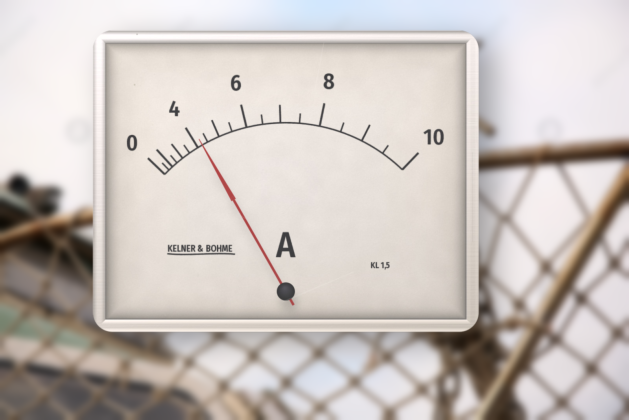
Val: 4.25 A
